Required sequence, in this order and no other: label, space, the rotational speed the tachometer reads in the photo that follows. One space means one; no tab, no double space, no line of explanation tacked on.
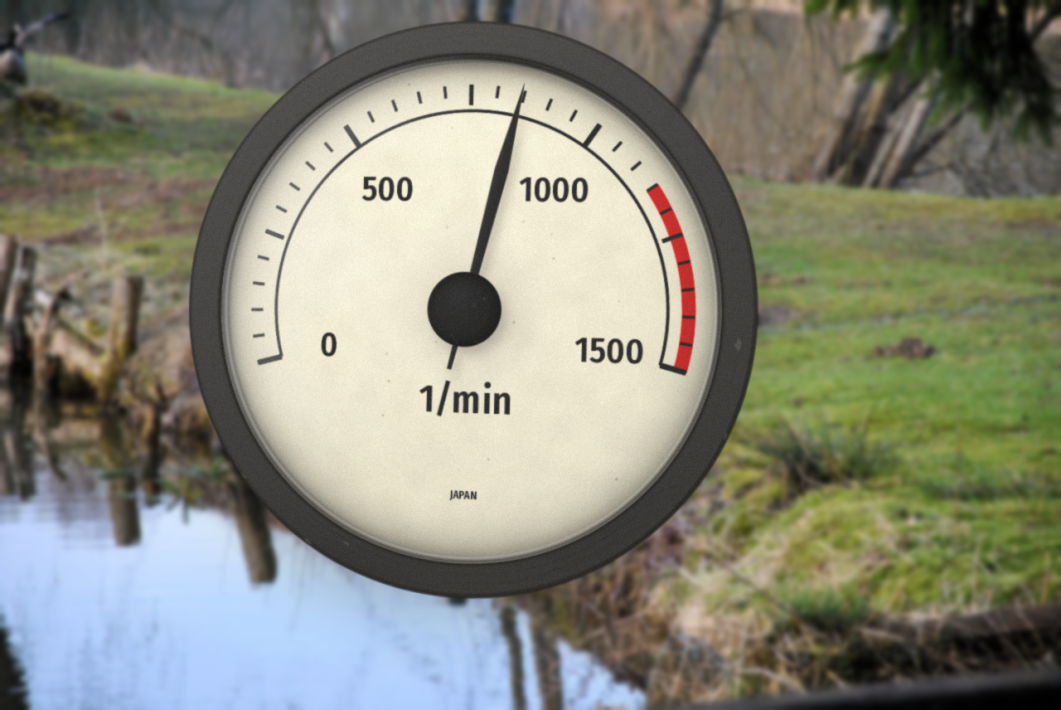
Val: 850 rpm
